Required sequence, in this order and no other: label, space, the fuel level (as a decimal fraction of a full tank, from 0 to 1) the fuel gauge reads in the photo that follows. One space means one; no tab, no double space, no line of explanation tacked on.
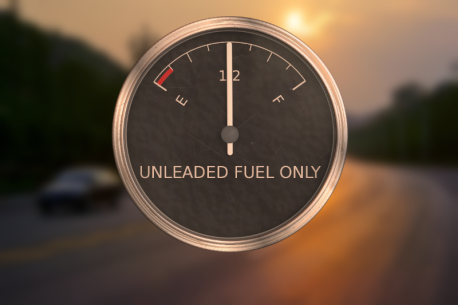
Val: 0.5
